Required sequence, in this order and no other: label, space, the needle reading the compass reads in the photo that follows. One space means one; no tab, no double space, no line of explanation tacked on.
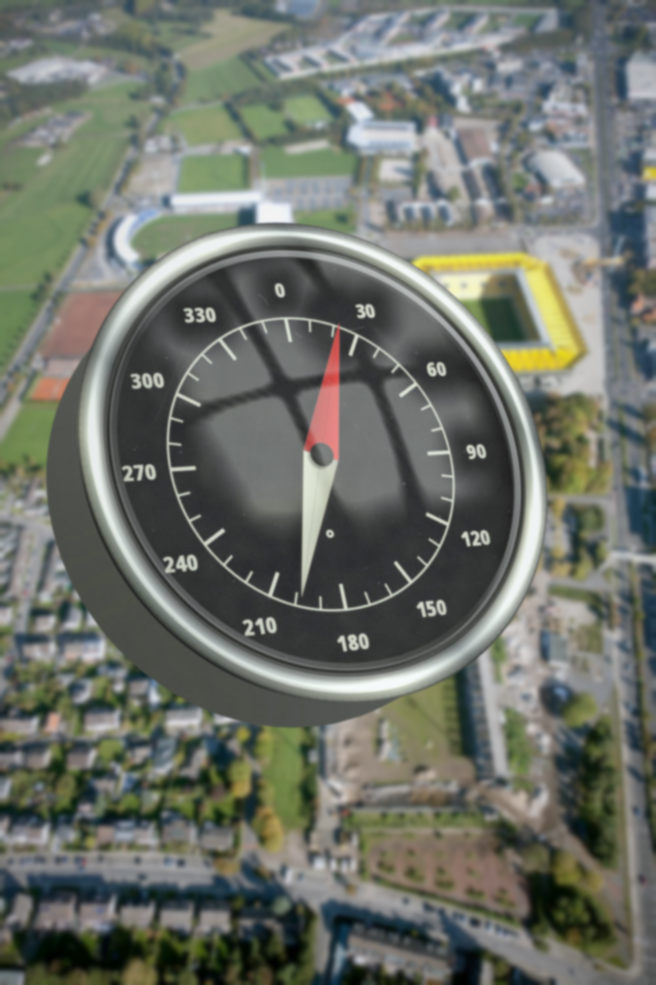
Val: 20 °
